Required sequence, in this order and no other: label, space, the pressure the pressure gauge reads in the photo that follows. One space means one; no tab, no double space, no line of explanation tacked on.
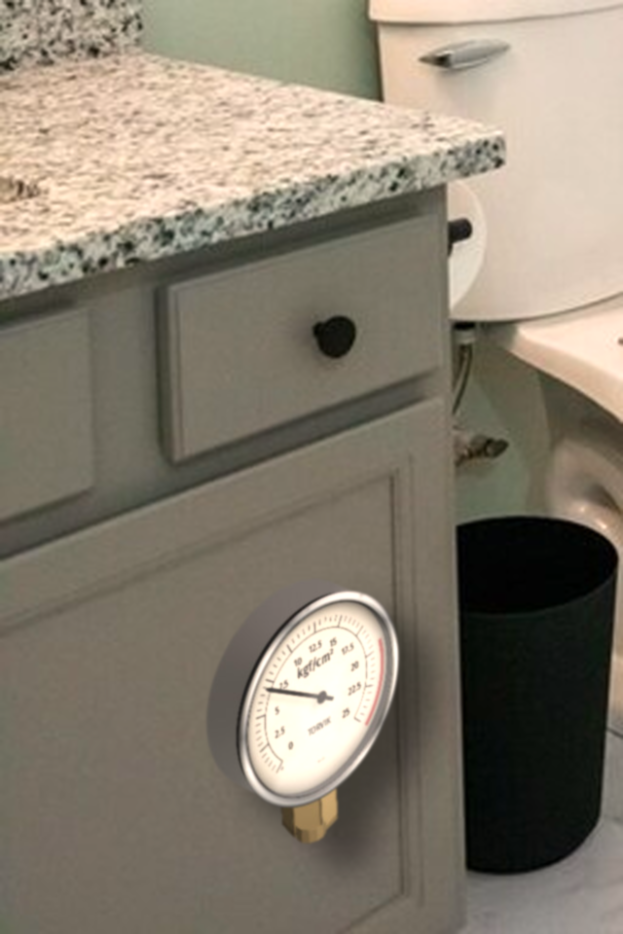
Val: 7 kg/cm²
